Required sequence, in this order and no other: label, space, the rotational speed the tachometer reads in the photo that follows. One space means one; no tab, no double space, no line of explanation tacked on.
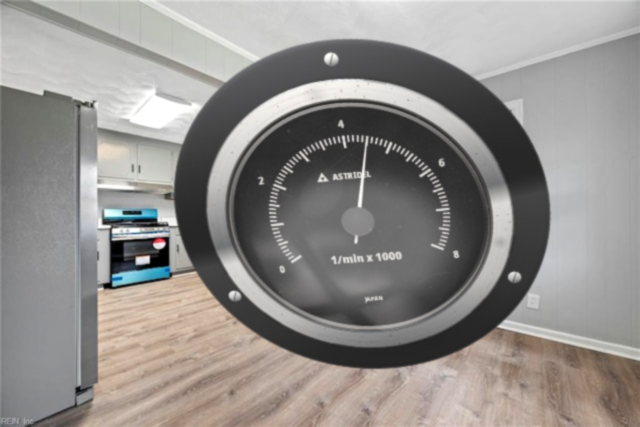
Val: 4500 rpm
